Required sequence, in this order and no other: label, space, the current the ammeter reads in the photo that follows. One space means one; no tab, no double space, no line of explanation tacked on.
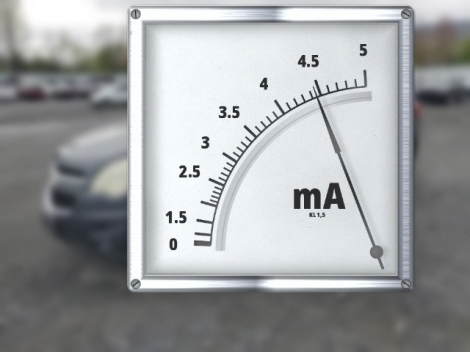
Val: 4.45 mA
